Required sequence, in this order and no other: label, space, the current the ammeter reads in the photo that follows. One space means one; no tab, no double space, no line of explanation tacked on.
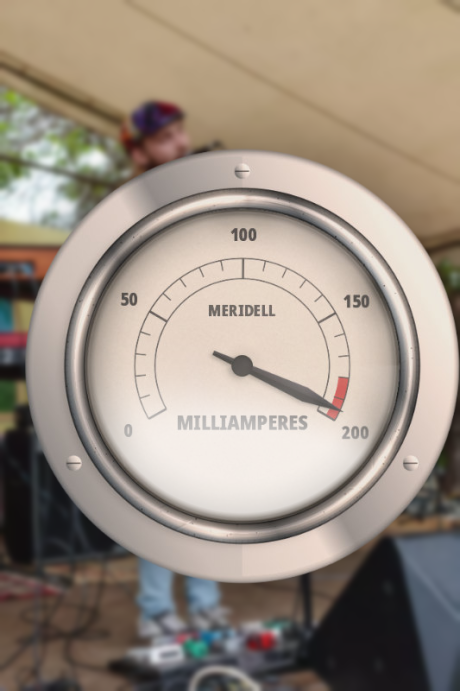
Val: 195 mA
